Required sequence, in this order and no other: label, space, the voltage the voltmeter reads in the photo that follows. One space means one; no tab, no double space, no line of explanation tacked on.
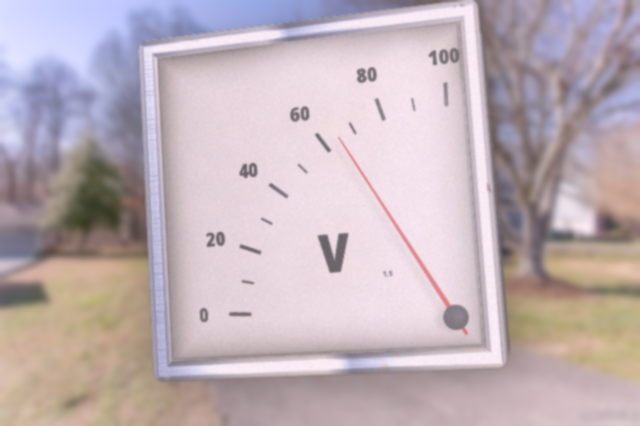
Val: 65 V
